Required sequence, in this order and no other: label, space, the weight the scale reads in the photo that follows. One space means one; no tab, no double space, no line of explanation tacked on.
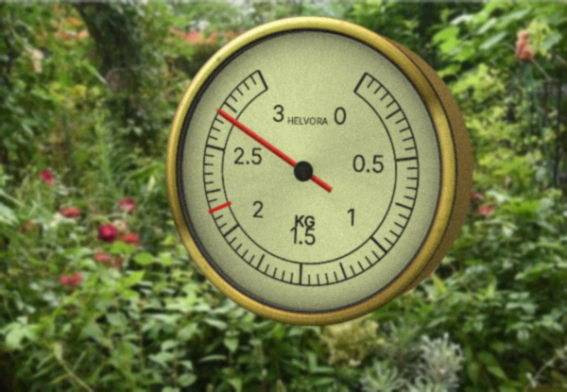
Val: 2.7 kg
